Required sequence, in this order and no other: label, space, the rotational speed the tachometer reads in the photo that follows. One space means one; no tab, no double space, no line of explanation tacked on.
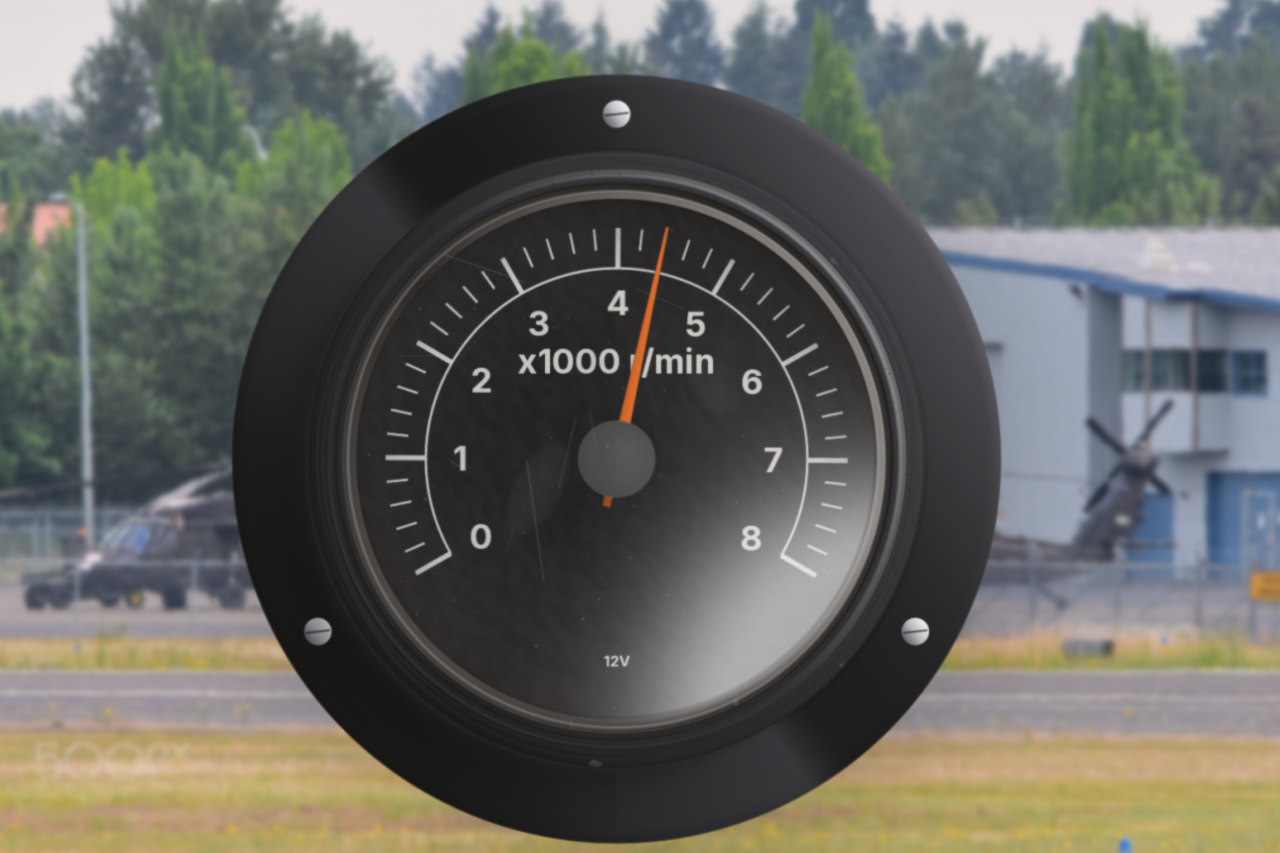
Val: 4400 rpm
